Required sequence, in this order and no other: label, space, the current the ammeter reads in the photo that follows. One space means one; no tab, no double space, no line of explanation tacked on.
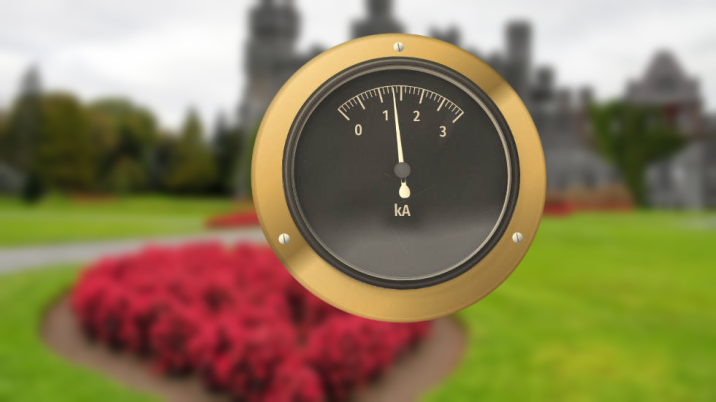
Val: 1.3 kA
